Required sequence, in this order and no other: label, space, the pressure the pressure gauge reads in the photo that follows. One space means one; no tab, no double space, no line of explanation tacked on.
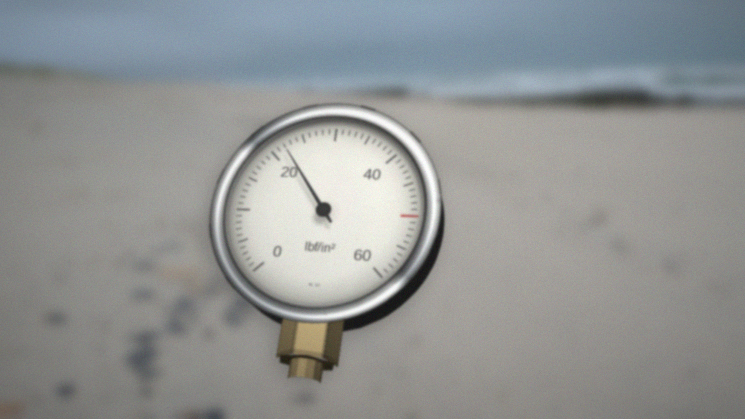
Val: 22 psi
